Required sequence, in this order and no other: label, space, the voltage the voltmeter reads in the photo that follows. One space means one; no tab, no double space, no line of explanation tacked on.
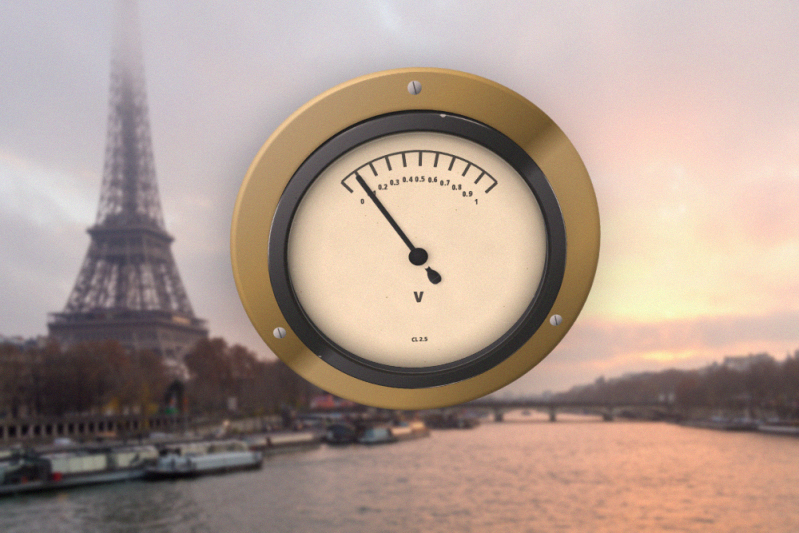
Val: 0.1 V
